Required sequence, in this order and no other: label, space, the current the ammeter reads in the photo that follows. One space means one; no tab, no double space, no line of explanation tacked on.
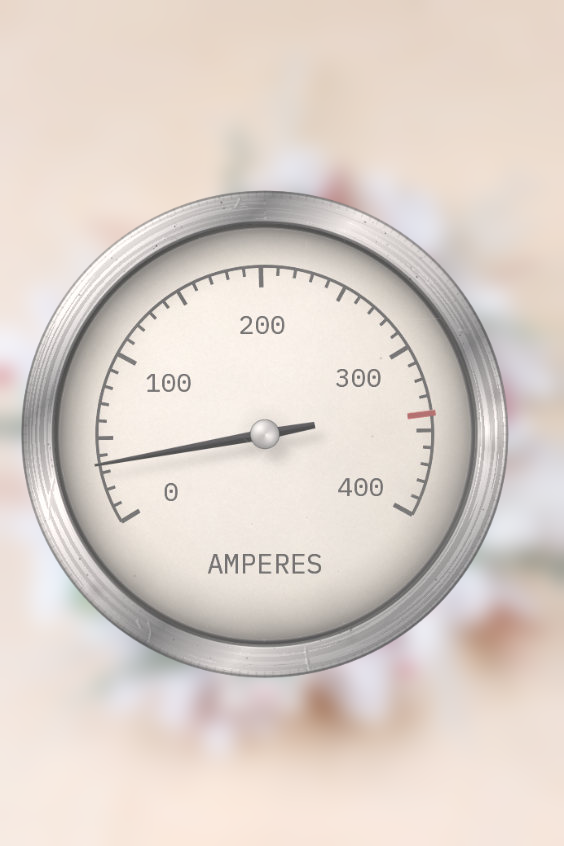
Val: 35 A
